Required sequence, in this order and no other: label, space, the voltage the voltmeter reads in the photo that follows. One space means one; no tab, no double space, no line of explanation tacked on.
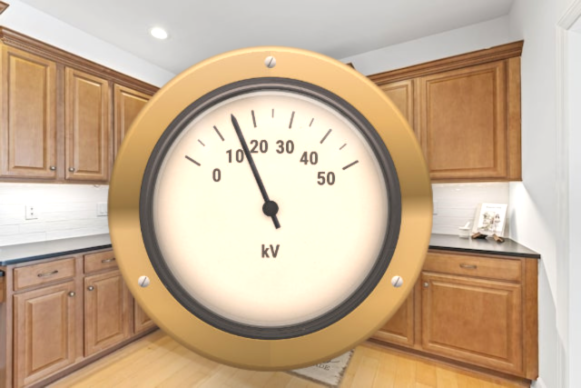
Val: 15 kV
